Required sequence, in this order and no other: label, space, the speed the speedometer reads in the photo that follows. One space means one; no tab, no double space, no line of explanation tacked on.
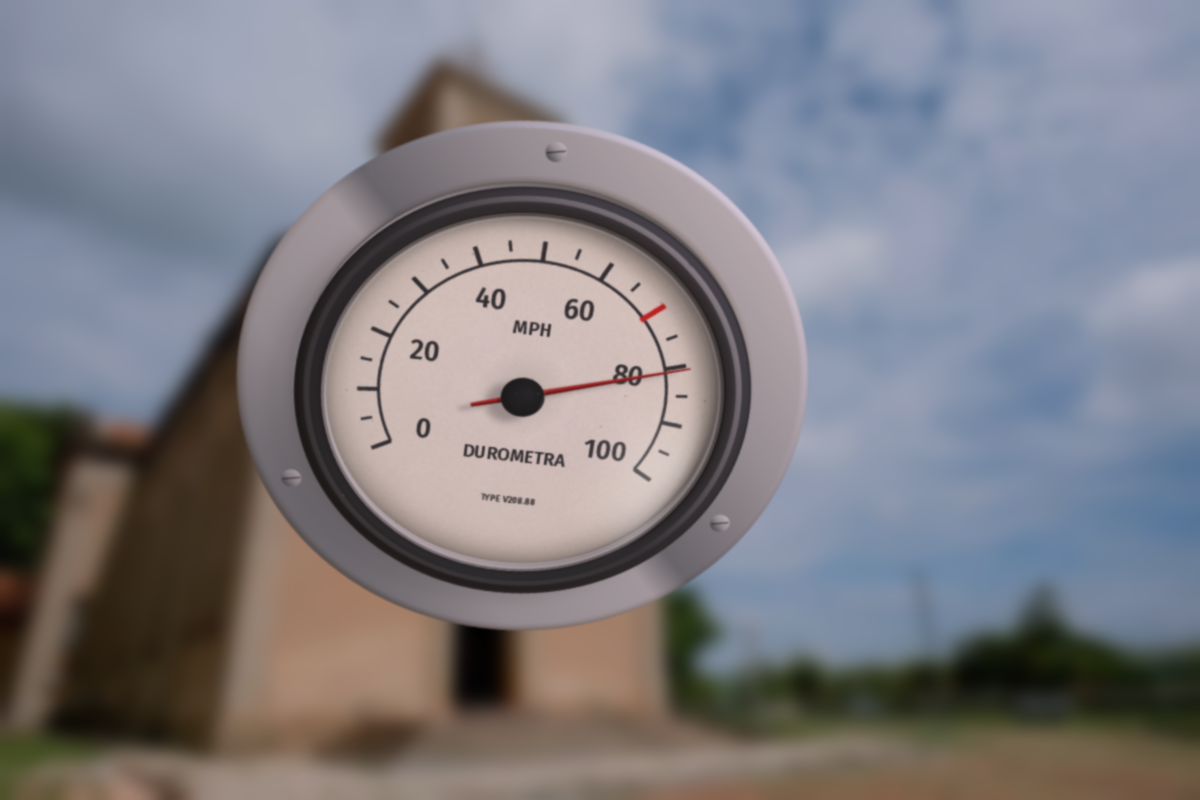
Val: 80 mph
